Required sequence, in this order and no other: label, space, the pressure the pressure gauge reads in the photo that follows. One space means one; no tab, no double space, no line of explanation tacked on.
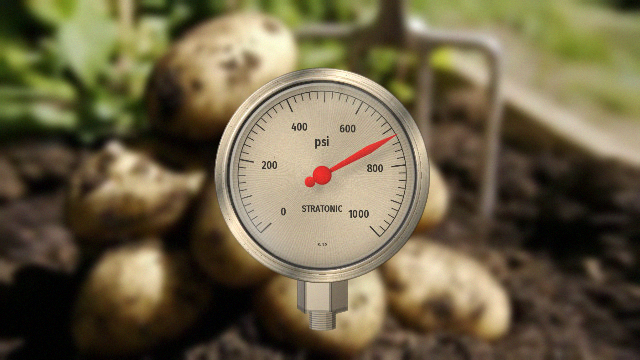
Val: 720 psi
